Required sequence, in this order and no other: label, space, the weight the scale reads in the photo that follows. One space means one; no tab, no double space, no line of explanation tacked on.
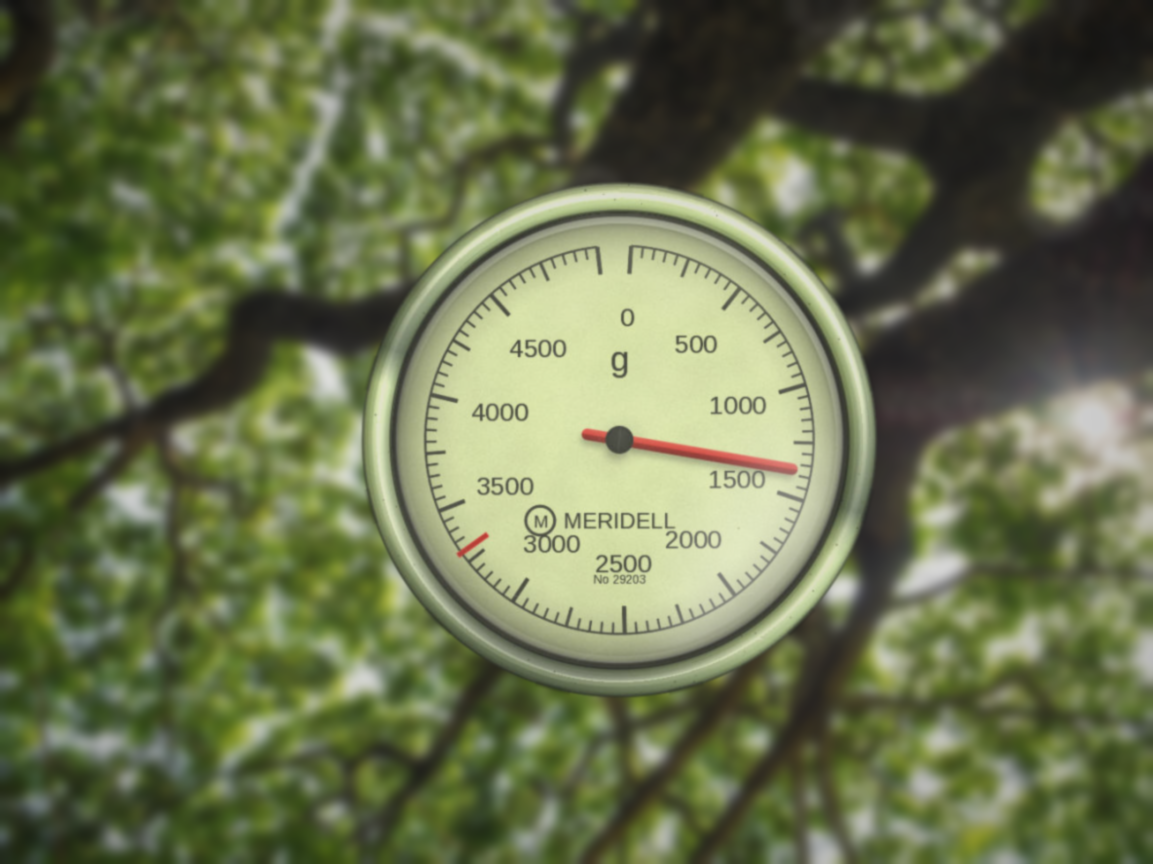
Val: 1375 g
